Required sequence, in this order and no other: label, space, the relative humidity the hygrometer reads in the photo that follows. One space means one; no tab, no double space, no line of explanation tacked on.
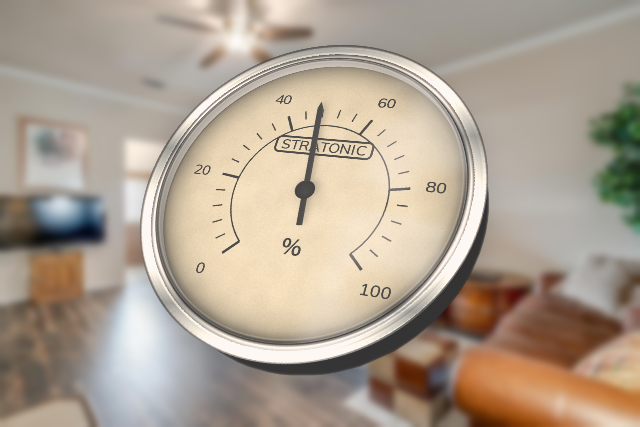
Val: 48 %
